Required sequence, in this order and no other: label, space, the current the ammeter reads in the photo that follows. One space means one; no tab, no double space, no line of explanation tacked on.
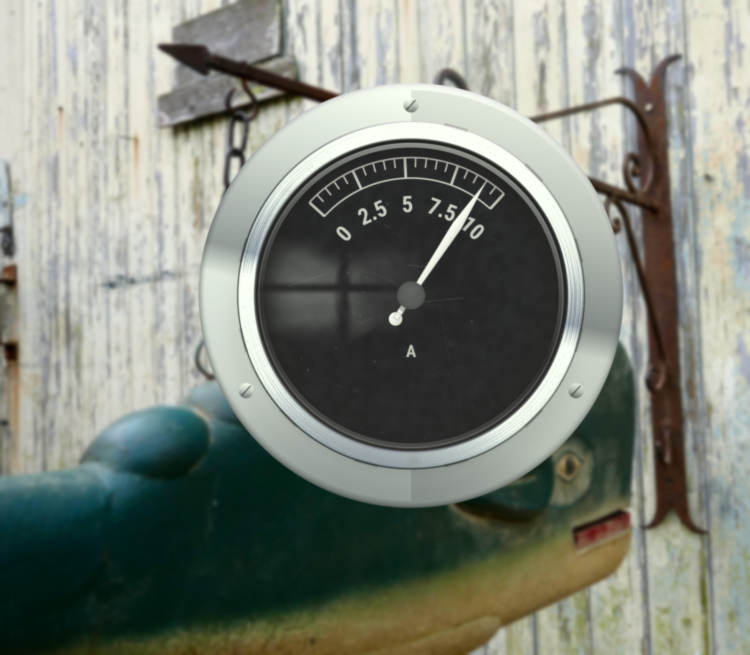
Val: 9 A
